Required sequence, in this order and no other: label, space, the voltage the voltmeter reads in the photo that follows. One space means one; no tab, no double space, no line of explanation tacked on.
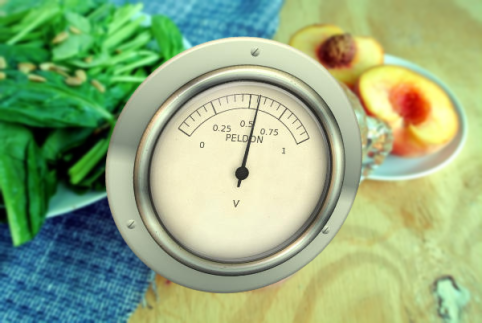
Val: 0.55 V
